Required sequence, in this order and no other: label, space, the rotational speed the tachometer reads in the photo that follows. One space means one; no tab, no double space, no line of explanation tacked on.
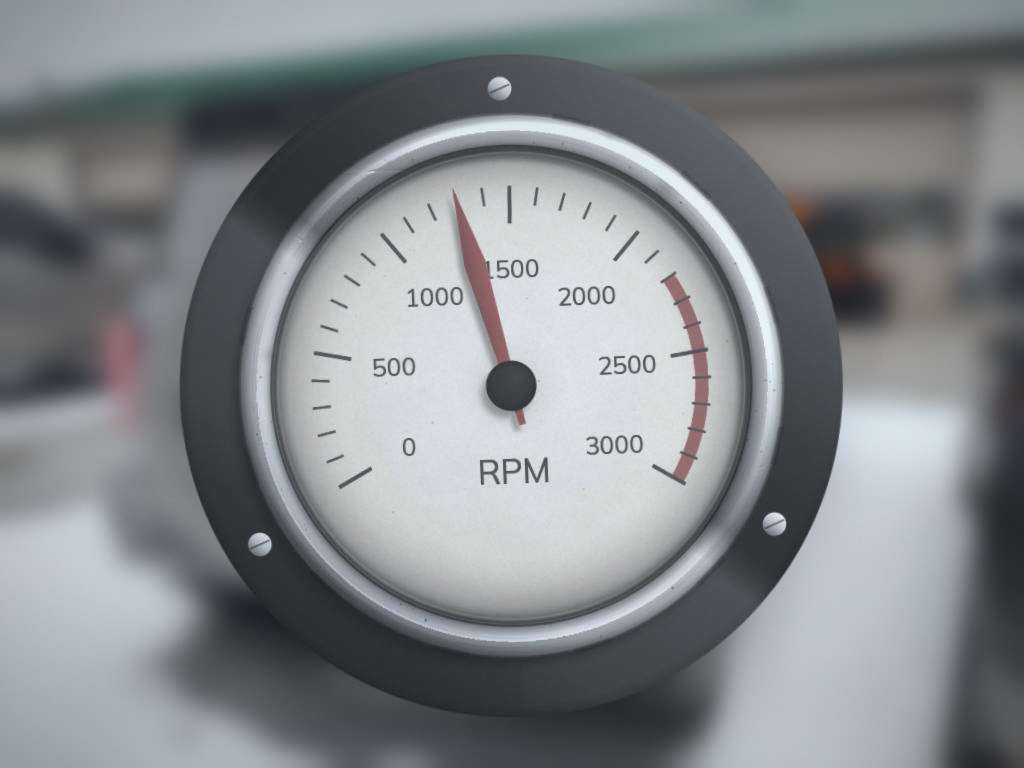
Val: 1300 rpm
